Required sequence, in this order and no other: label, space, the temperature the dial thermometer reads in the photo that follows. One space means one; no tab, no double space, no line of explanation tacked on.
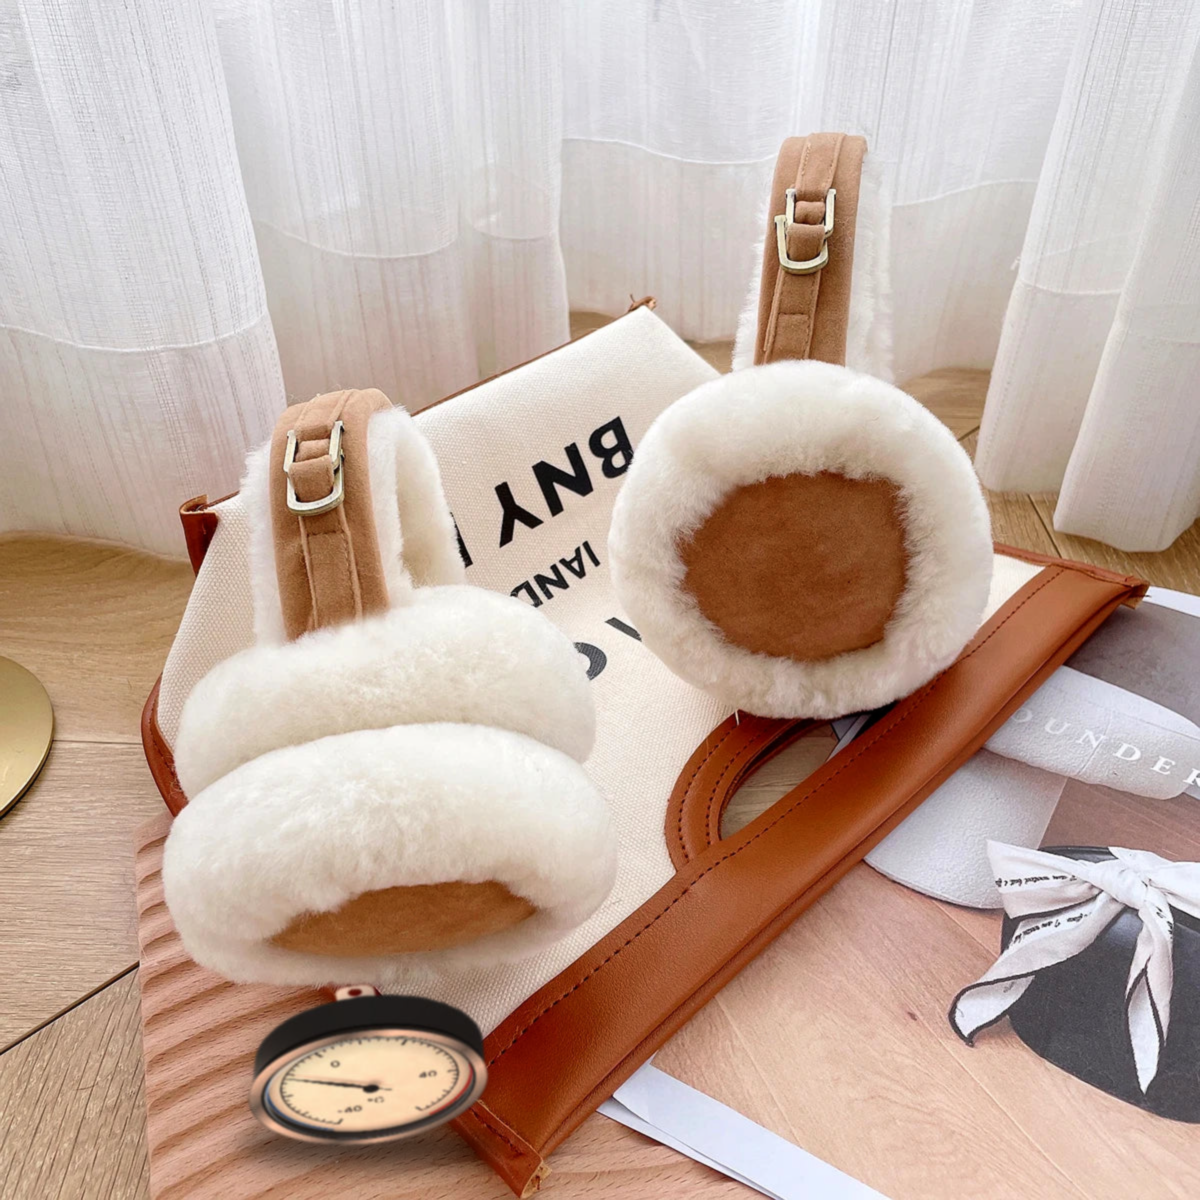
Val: -10 °C
